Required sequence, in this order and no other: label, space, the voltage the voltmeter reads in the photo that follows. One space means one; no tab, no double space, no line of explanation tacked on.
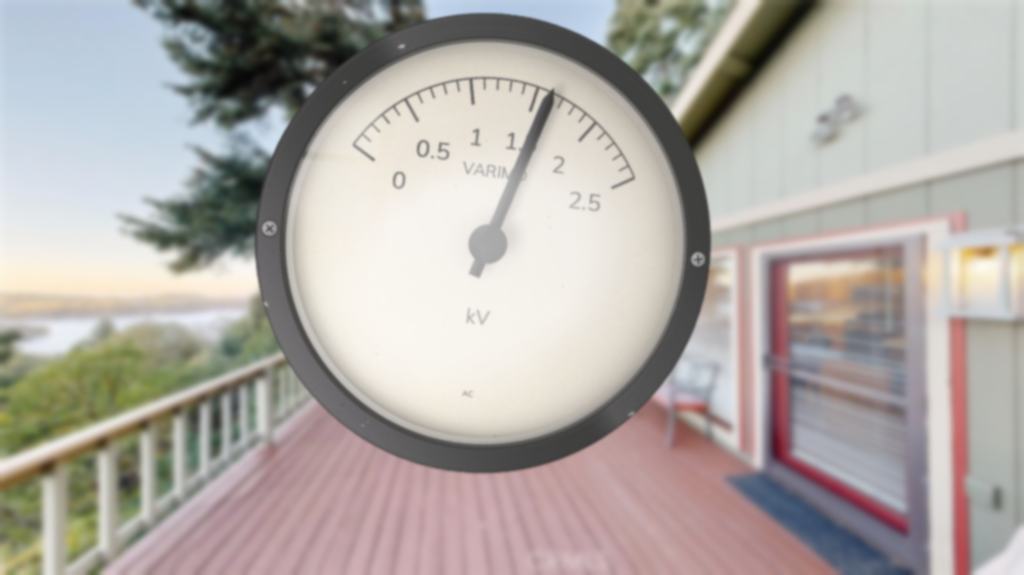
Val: 1.6 kV
